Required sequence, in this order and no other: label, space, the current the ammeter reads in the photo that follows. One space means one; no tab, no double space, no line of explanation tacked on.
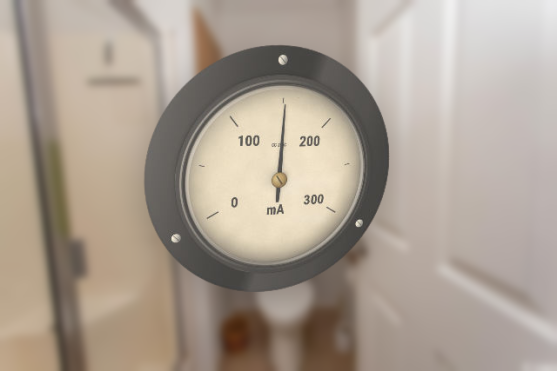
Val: 150 mA
